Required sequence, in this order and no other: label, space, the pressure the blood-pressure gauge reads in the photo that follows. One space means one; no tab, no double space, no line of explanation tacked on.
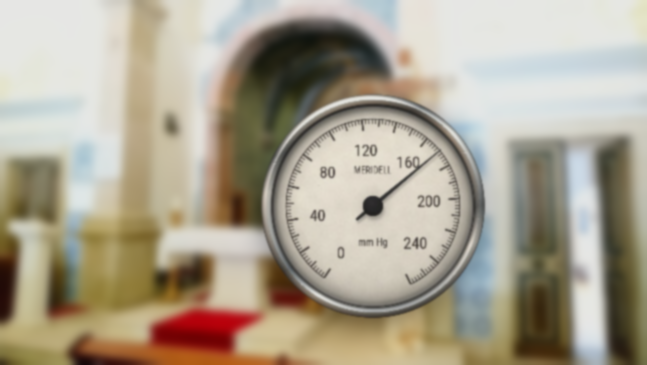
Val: 170 mmHg
